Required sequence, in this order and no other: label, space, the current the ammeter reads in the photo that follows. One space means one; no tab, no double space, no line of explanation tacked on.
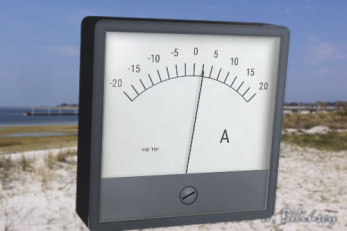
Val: 2.5 A
